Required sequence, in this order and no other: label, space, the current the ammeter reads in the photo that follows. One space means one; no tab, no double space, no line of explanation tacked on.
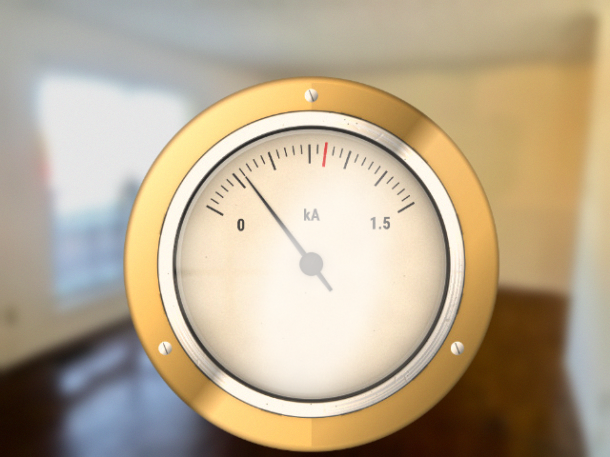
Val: 0.3 kA
